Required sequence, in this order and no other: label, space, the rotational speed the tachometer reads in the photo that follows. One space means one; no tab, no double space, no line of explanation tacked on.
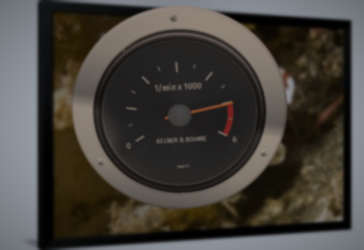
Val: 5000 rpm
